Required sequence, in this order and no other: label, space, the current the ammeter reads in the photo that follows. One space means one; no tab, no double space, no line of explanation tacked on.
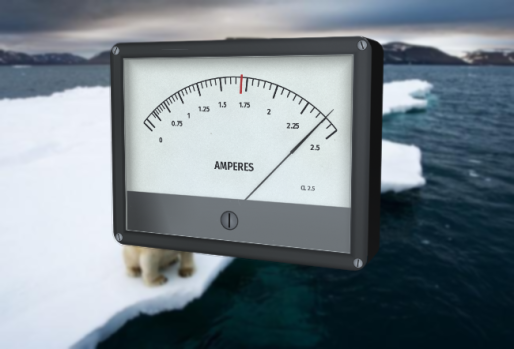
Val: 2.4 A
